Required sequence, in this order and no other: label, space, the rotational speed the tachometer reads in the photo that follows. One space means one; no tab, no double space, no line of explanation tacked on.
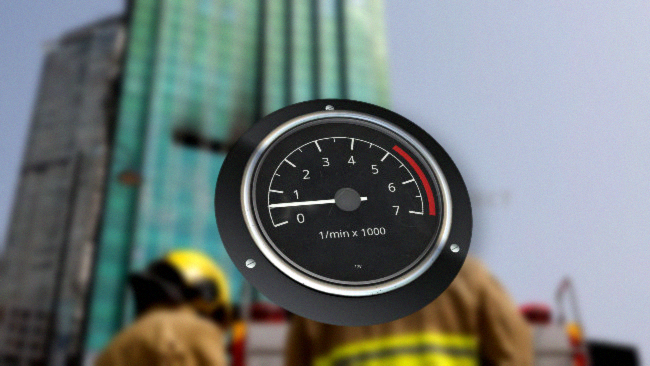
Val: 500 rpm
